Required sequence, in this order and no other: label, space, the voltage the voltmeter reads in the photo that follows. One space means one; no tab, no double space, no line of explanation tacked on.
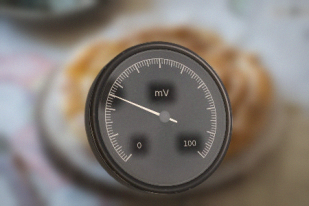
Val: 25 mV
